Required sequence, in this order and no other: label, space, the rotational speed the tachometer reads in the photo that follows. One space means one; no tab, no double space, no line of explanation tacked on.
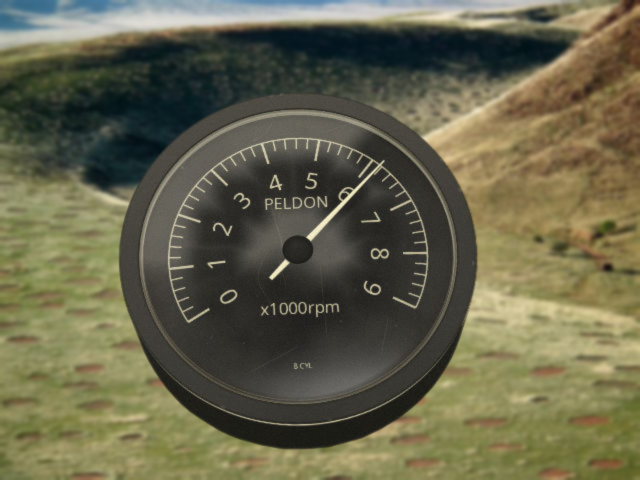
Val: 6200 rpm
